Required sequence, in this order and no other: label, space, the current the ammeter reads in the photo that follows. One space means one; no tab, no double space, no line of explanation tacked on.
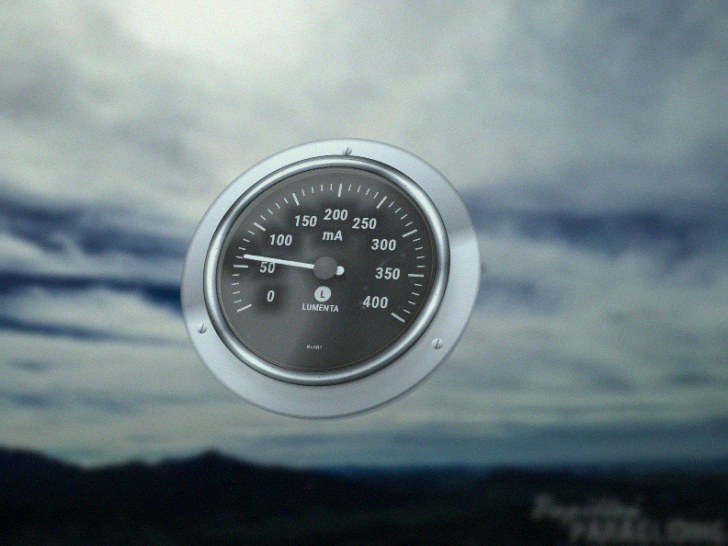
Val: 60 mA
